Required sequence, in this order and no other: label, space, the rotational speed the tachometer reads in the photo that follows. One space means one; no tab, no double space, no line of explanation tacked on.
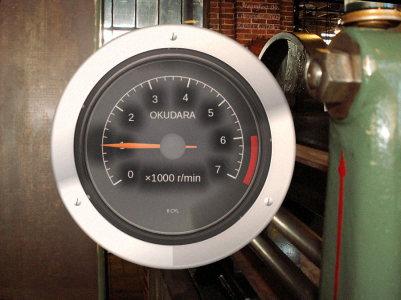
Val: 1000 rpm
